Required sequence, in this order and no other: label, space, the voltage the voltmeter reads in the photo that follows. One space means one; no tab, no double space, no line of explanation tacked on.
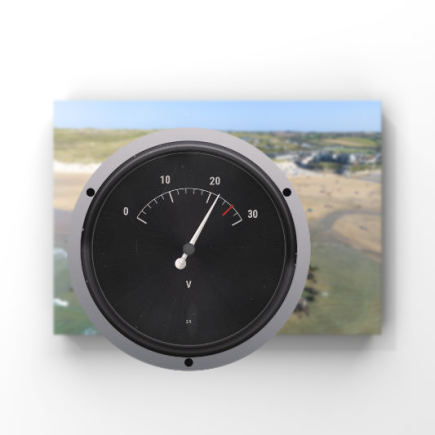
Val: 22 V
